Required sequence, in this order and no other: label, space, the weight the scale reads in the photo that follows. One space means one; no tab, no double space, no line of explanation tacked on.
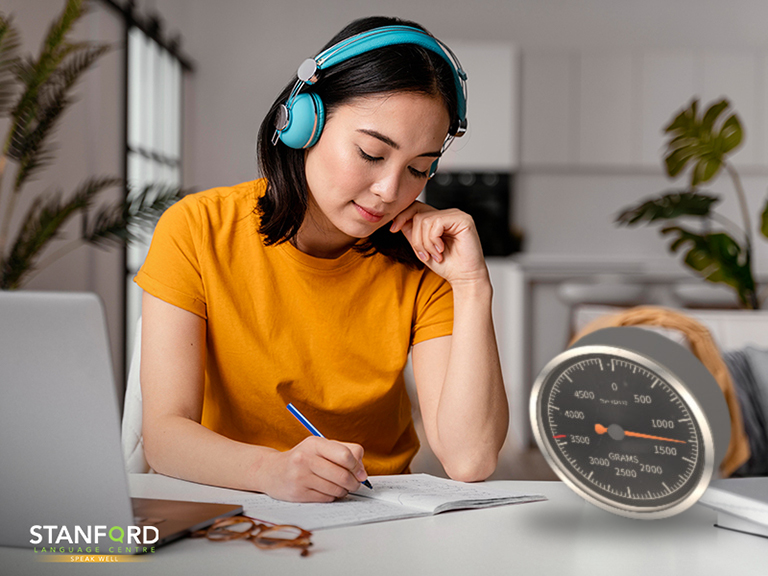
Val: 1250 g
